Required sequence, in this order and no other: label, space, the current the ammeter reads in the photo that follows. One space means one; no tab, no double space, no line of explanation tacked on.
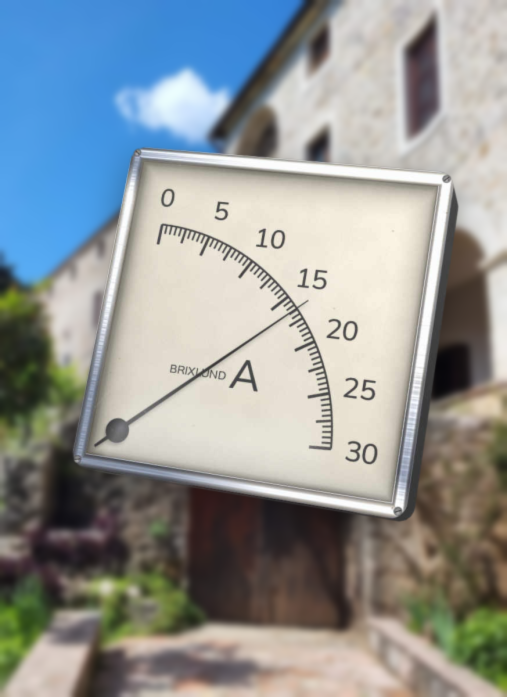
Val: 16.5 A
